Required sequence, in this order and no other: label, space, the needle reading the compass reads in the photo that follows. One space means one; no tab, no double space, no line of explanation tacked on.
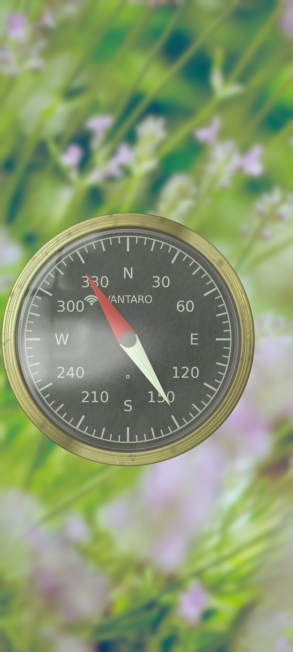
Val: 327.5 °
